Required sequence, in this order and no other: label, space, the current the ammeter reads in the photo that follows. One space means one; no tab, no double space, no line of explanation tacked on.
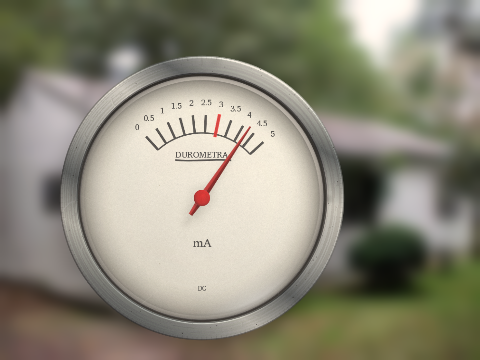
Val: 4.25 mA
